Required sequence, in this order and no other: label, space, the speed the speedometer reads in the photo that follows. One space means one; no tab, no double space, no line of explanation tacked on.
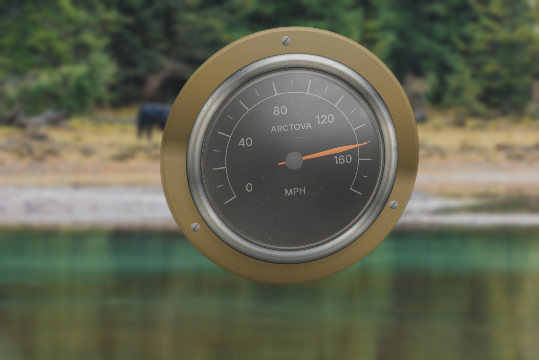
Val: 150 mph
